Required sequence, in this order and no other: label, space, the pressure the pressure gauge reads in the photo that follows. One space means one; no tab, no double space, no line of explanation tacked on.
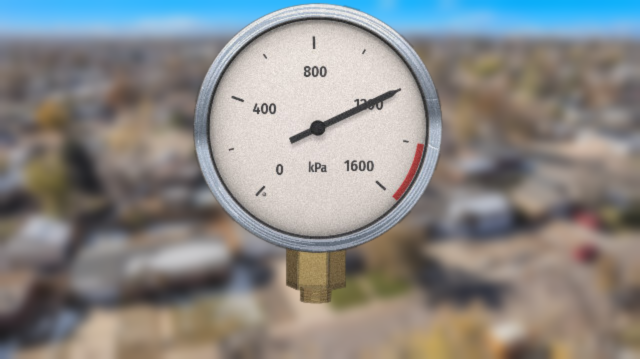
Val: 1200 kPa
